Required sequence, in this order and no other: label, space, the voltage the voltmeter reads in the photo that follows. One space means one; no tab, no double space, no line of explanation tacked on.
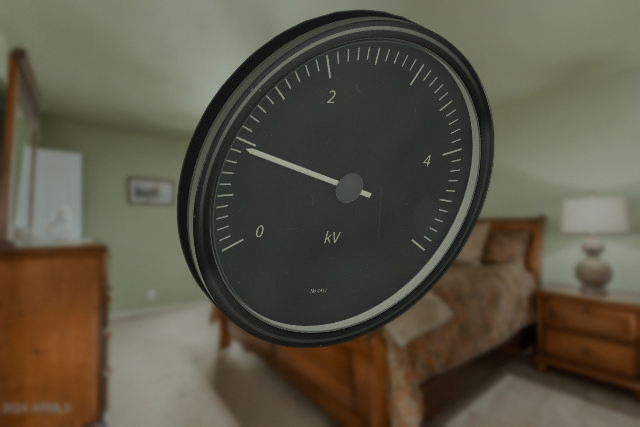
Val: 0.95 kV
